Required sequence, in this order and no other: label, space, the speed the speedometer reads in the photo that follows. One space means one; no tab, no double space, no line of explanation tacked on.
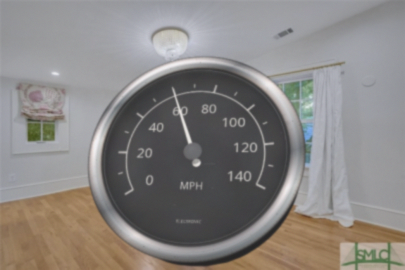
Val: 60 mph
